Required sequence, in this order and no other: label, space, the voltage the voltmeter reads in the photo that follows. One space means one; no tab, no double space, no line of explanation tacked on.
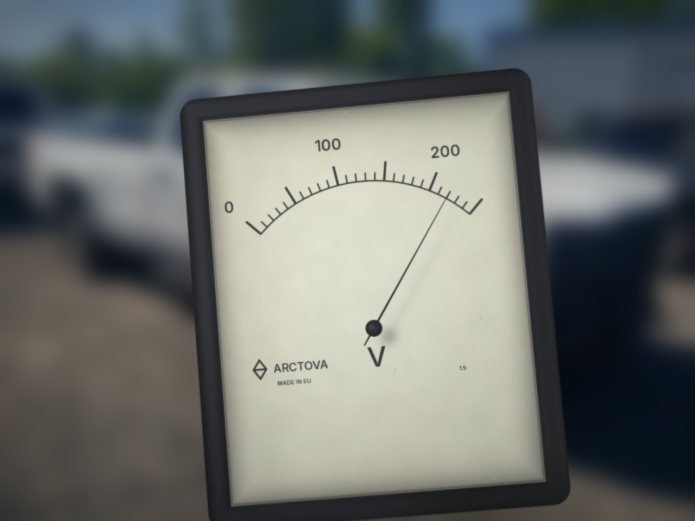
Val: 220 V
